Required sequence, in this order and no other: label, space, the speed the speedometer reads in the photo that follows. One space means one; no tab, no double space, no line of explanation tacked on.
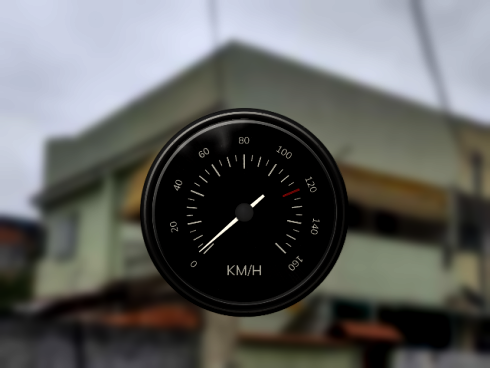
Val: 2.5 km/h
